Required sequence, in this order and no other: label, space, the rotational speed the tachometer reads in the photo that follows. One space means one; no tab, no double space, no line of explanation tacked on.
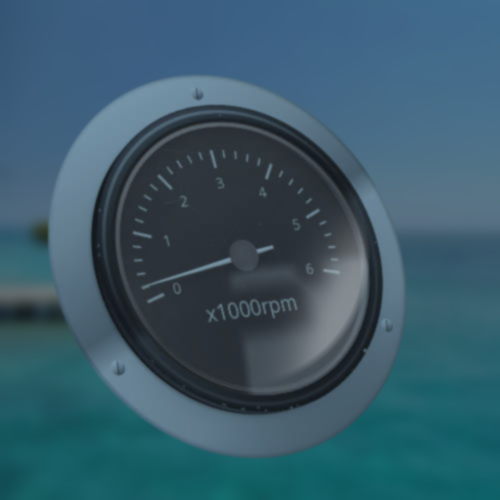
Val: 200 rpm
